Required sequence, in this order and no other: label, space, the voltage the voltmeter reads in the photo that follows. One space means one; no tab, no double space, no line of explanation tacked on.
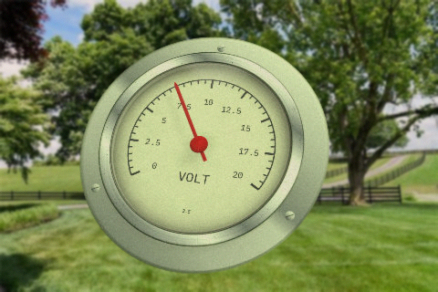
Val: 7.5 V
